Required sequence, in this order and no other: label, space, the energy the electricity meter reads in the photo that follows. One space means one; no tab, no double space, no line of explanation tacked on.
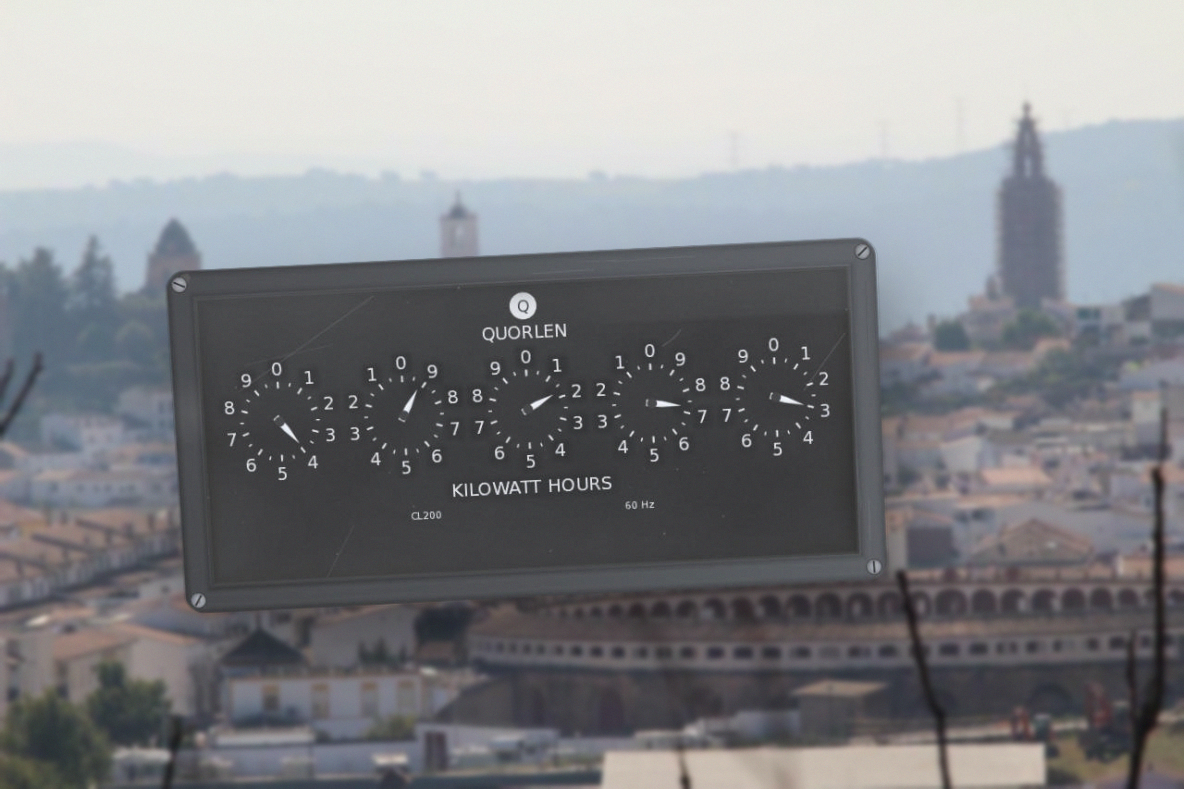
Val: 39173 kWh
